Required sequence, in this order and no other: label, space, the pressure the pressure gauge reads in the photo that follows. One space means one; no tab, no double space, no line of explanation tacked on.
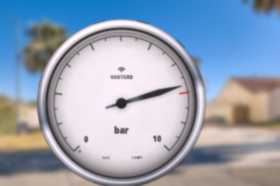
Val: 7.75 bar
